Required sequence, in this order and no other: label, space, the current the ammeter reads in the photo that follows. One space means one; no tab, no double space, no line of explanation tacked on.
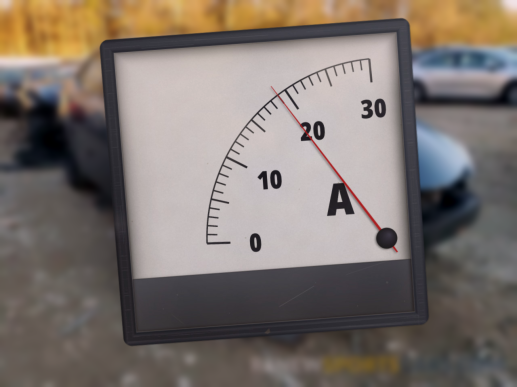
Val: 19 A
